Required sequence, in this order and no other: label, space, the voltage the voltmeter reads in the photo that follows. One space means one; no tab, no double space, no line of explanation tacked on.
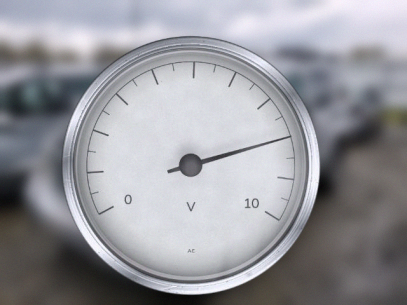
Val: 8 V
